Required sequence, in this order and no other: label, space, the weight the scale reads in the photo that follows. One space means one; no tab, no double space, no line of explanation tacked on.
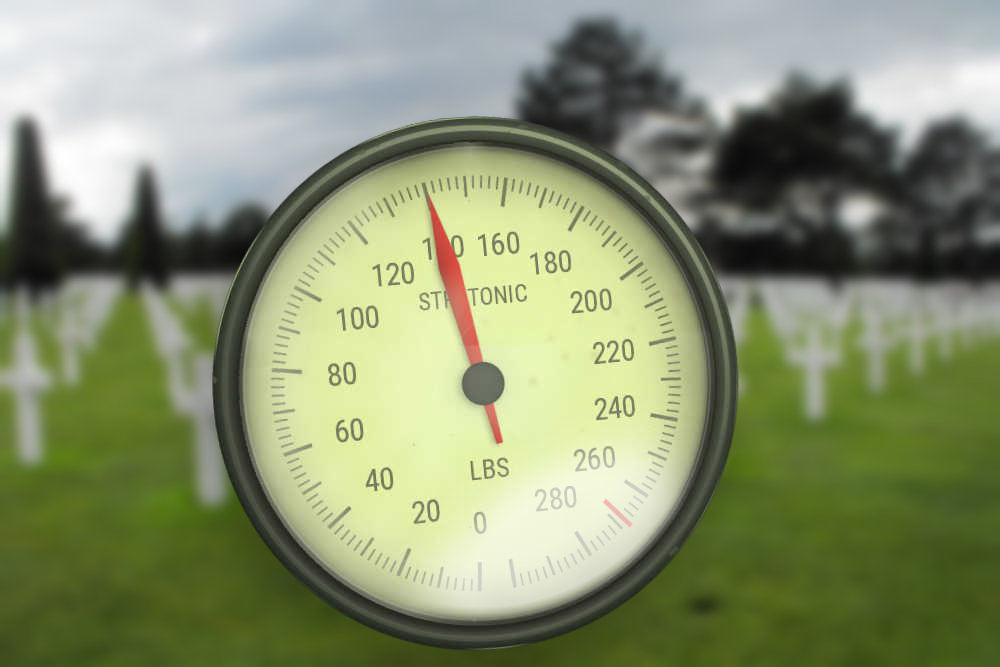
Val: 140 lb
